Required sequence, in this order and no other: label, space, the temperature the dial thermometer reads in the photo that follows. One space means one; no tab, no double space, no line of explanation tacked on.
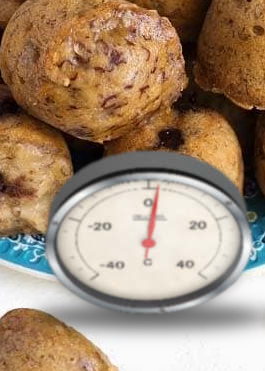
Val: 2 °C
